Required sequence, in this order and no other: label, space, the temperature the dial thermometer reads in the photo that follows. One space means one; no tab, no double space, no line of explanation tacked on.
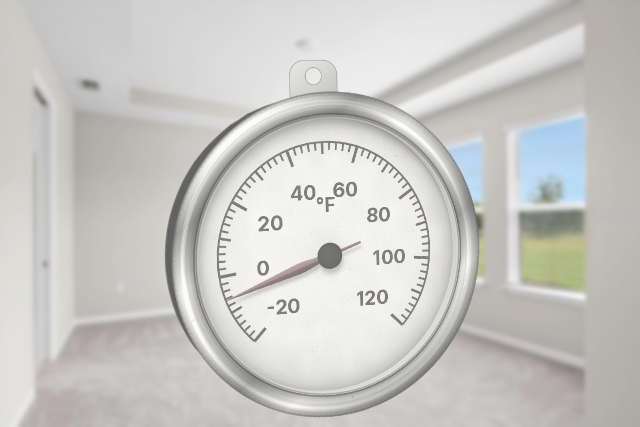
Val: -6 °F
